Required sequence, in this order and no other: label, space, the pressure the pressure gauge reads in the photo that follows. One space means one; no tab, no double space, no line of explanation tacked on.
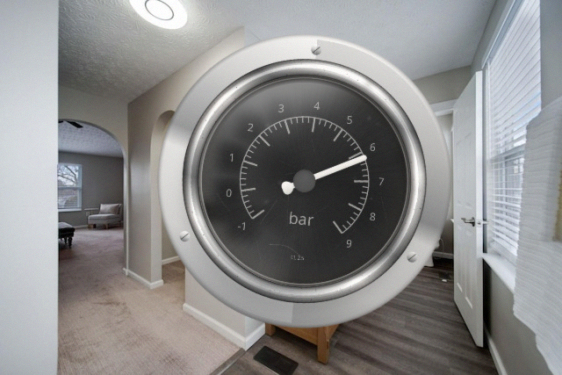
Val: 6.2 bar
